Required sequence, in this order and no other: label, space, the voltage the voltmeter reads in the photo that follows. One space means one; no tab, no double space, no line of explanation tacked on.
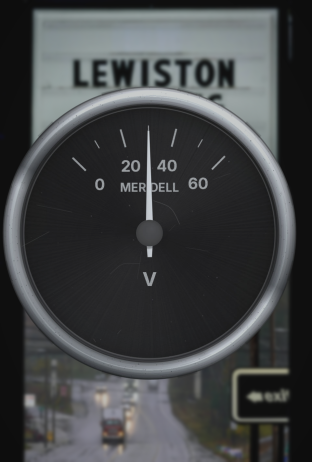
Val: 30 V
